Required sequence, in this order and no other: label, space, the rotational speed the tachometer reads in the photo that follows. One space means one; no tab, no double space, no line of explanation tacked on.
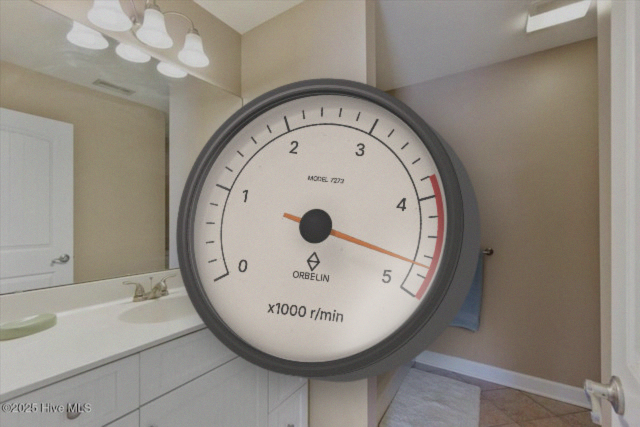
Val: 4700 rpm
